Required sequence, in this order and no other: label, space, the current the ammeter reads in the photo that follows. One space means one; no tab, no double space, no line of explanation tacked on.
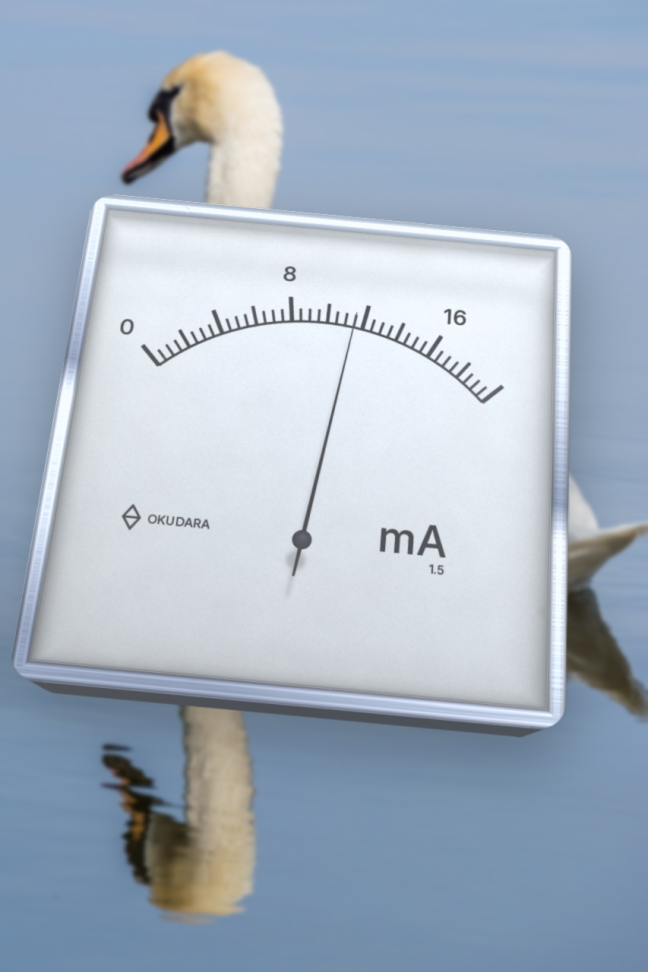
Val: 11.5 mA
